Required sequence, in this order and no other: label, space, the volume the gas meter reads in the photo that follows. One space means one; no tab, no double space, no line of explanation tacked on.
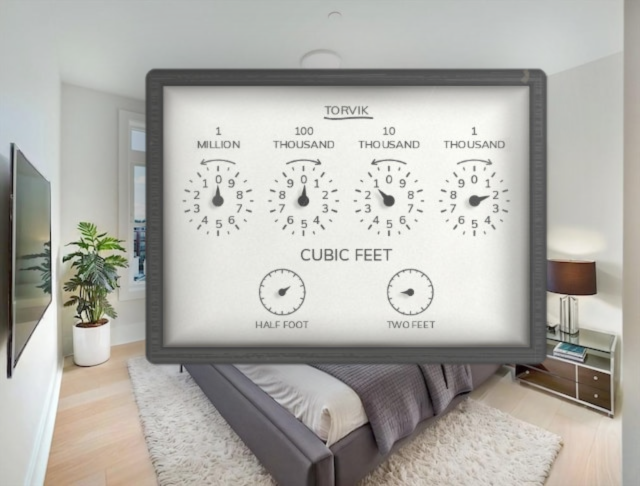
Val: 1200 ft³
